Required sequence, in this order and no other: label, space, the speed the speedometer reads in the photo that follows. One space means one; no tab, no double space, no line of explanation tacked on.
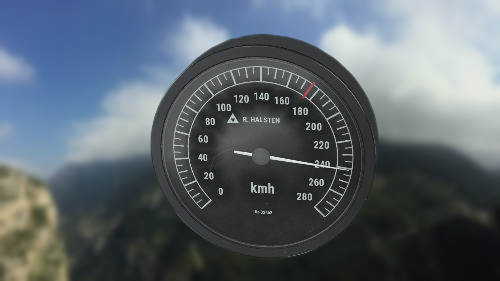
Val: 240 km/h
